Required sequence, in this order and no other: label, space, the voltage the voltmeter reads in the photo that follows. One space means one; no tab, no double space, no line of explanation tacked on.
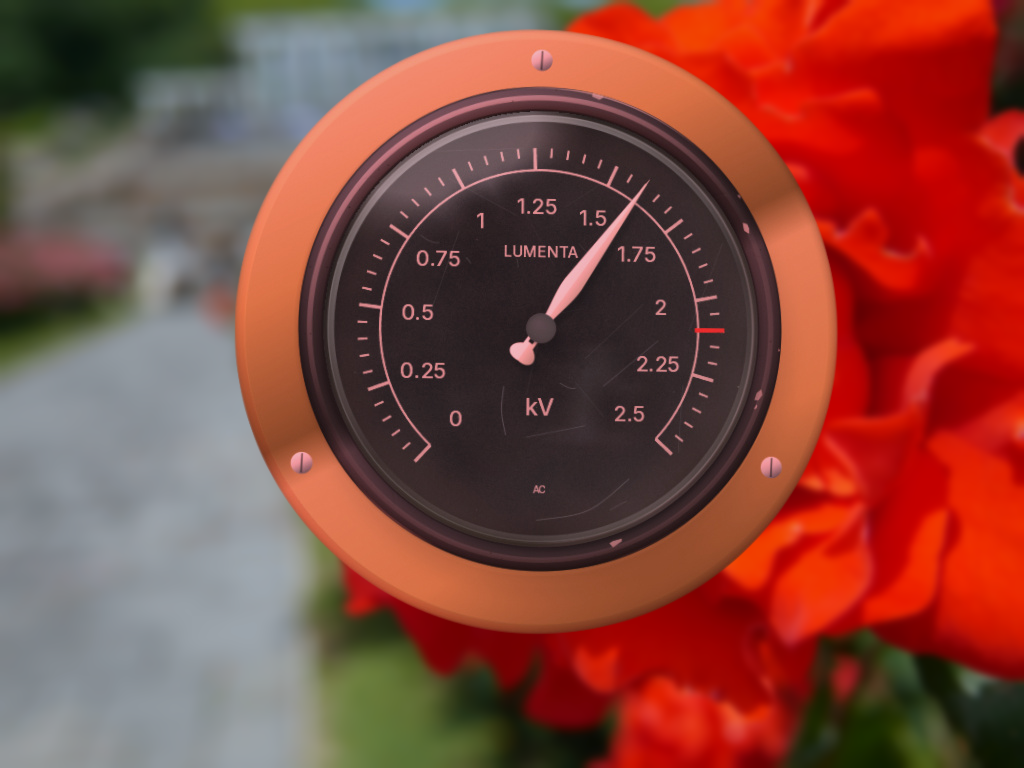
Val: 1.6 kV
